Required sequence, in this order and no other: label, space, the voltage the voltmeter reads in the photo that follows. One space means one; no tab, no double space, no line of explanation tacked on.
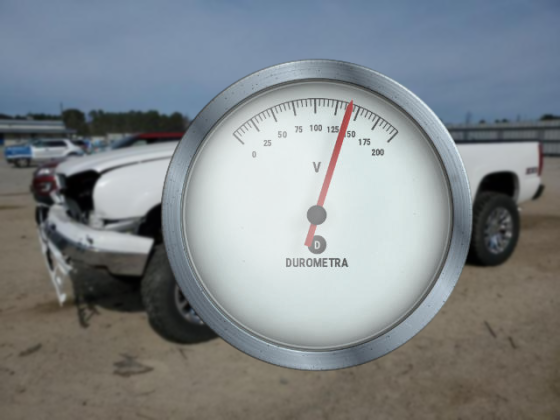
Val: 140 V
